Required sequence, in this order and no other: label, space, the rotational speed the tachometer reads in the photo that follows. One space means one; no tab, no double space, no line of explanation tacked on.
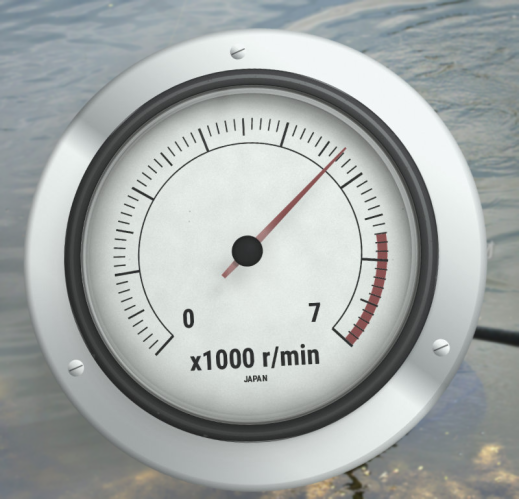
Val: 4700 rpm
